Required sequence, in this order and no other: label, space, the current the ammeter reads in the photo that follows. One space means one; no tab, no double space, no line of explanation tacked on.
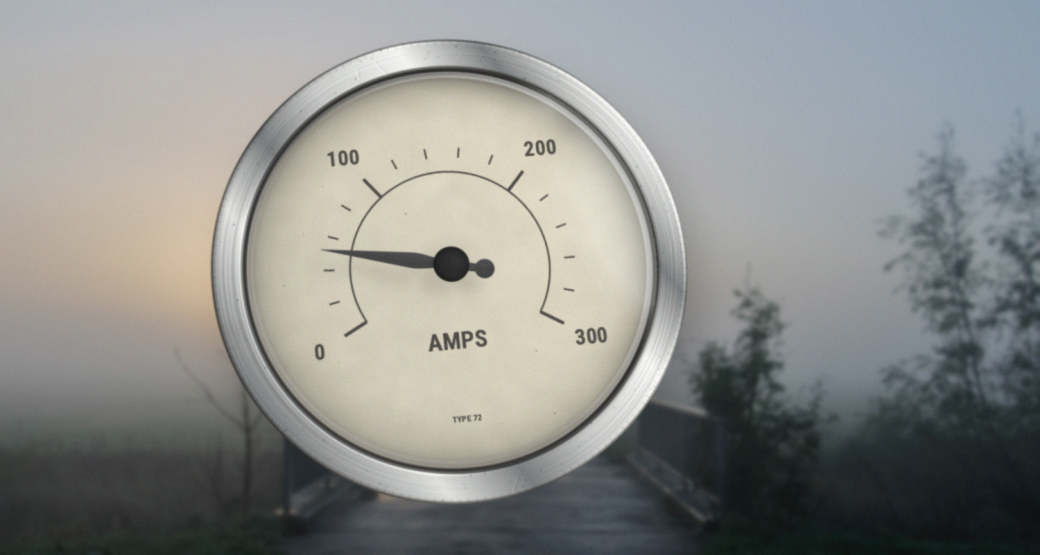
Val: 50 A
